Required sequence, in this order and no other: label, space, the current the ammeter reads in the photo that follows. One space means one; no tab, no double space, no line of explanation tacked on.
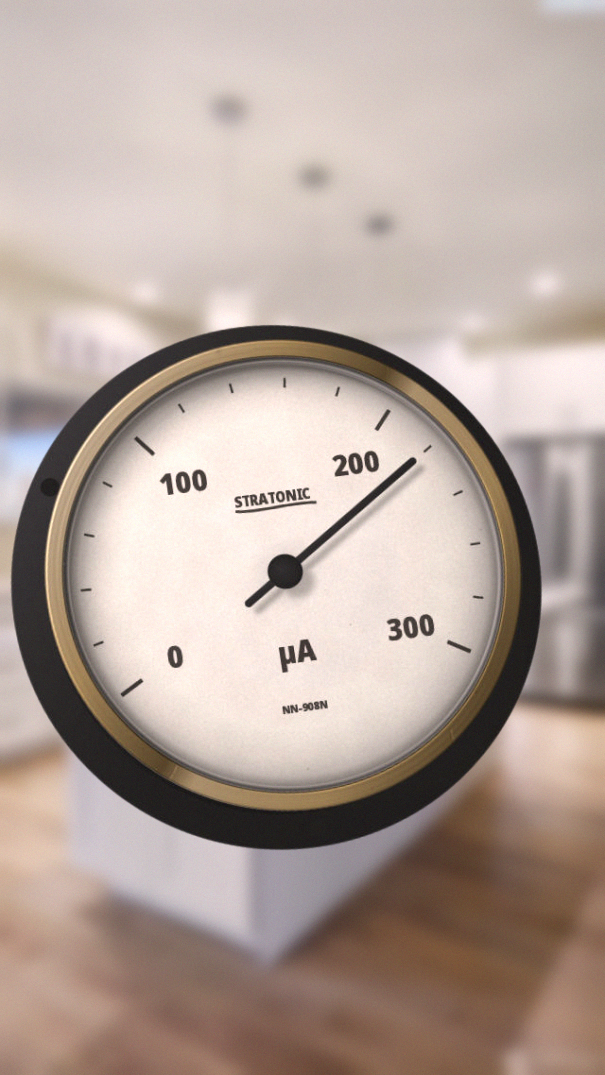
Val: 220 µA
